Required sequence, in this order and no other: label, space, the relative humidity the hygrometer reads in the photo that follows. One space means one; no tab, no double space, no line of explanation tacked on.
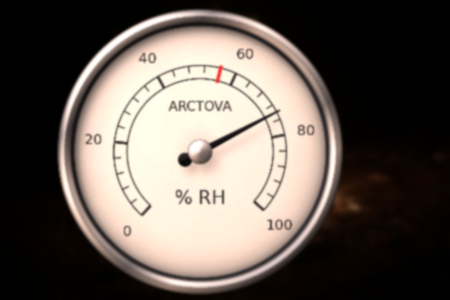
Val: 74 %
